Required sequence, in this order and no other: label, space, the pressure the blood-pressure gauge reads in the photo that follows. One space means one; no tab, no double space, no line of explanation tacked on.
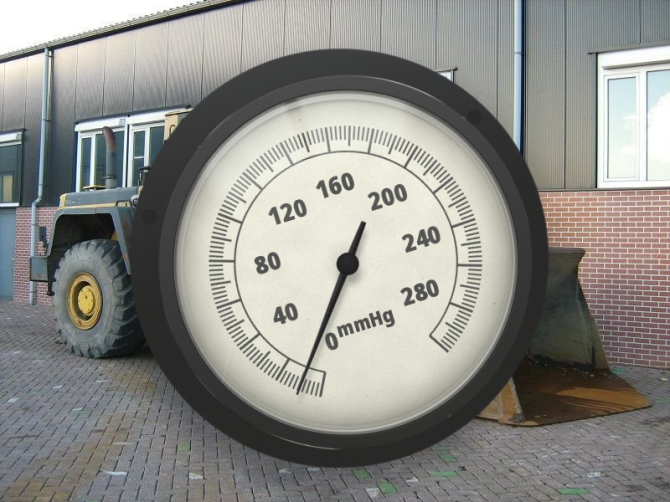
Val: 10 mmHg
